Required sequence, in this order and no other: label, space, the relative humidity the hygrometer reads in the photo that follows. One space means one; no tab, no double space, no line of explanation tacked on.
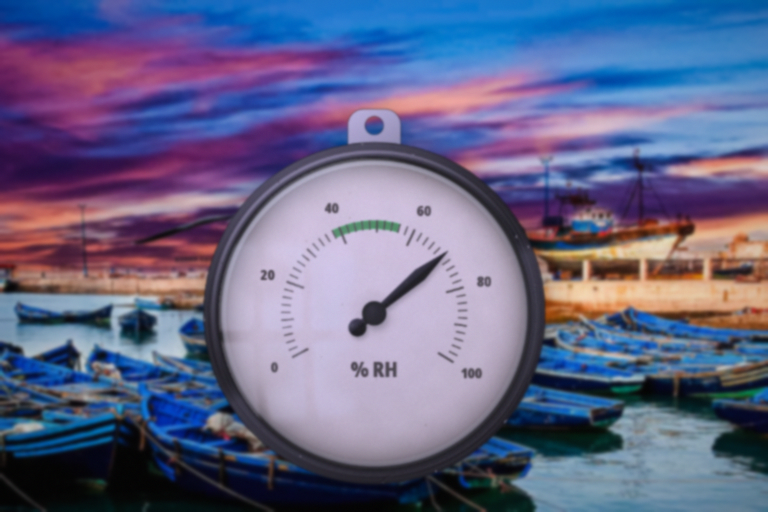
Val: 70 %
